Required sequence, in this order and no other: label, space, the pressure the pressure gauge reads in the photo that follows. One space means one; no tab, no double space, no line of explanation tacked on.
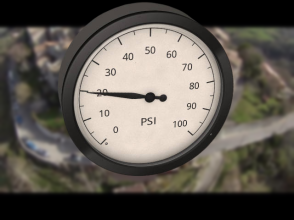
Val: 20 psi
